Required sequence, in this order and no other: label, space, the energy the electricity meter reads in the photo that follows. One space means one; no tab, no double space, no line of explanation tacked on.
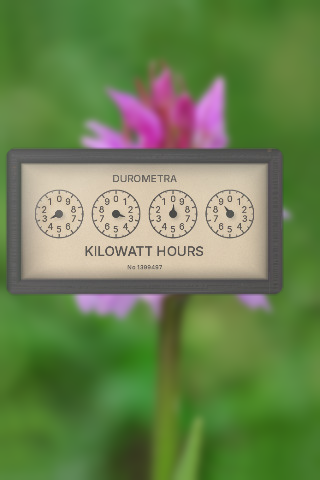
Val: 3299 kWh
